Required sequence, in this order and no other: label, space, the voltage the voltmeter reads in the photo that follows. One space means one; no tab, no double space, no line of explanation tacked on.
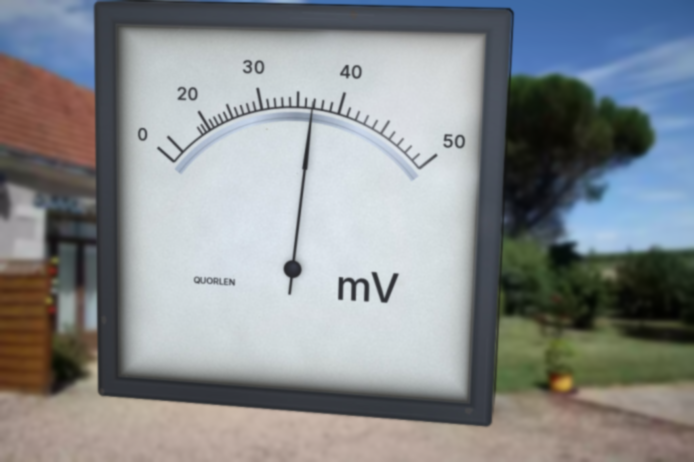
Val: 37 mV
